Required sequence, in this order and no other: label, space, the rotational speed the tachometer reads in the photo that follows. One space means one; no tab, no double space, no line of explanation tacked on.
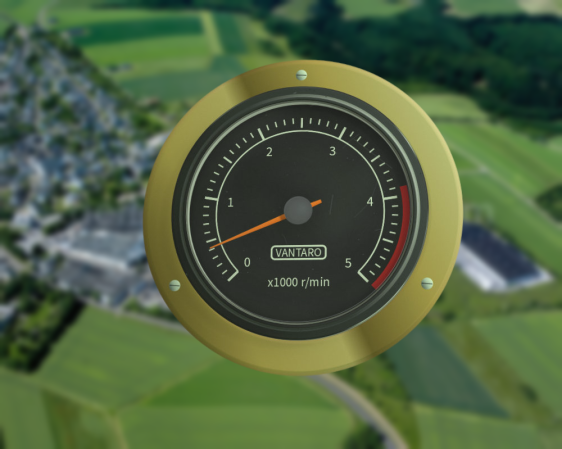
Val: 400 rpm
